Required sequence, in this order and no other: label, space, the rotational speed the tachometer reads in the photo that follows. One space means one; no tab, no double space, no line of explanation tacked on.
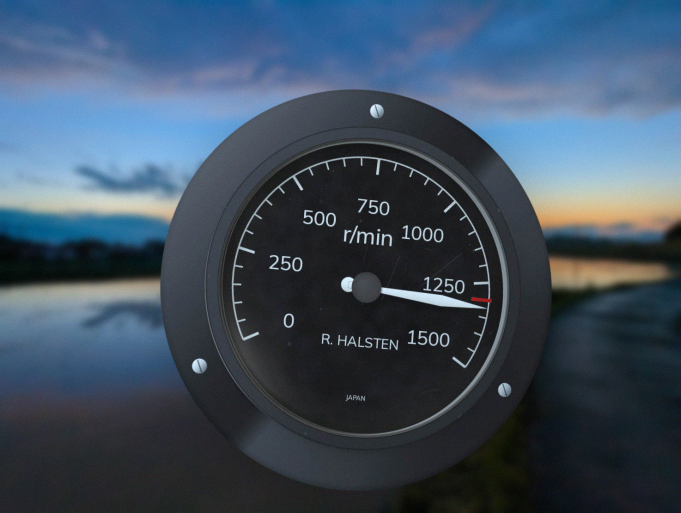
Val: 1325 rpm
